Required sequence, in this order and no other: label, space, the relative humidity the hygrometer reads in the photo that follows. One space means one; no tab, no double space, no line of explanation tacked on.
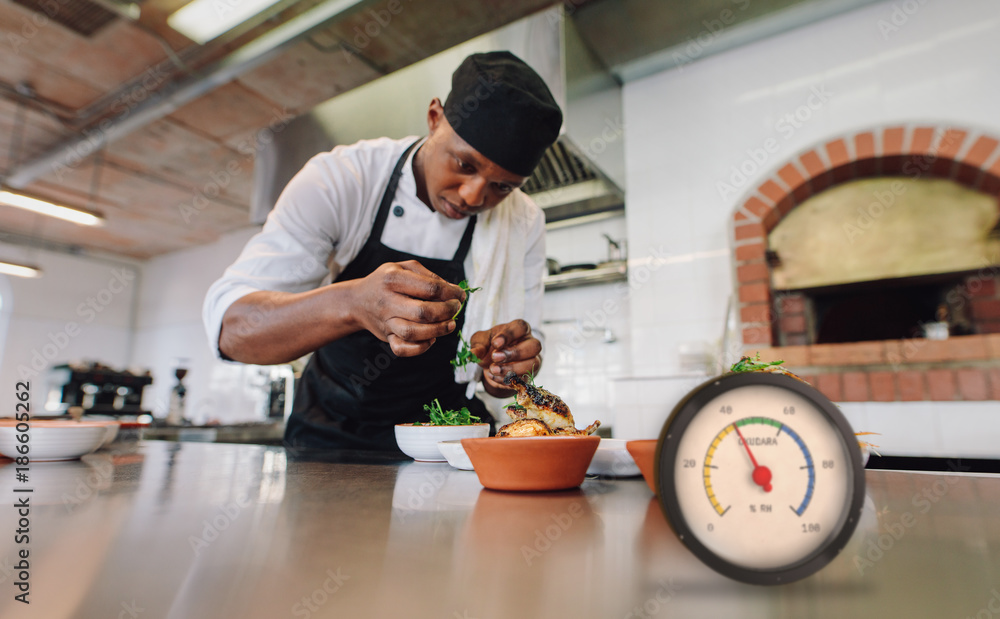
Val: 40 %
